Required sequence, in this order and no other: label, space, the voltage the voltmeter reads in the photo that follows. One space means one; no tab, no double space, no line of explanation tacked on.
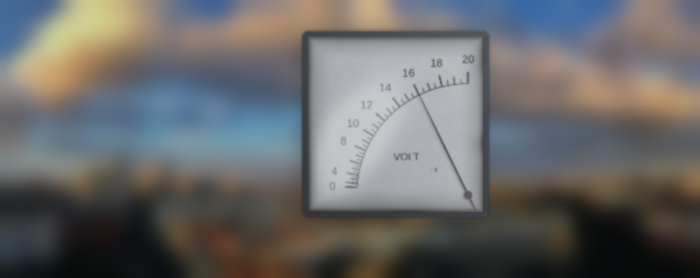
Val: 16 V
